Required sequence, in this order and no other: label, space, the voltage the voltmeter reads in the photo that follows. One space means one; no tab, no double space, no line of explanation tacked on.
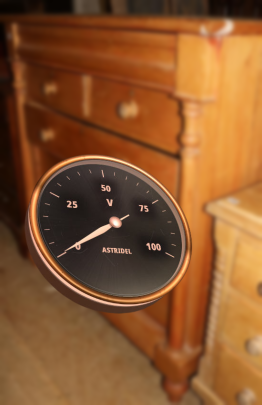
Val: 0 V
